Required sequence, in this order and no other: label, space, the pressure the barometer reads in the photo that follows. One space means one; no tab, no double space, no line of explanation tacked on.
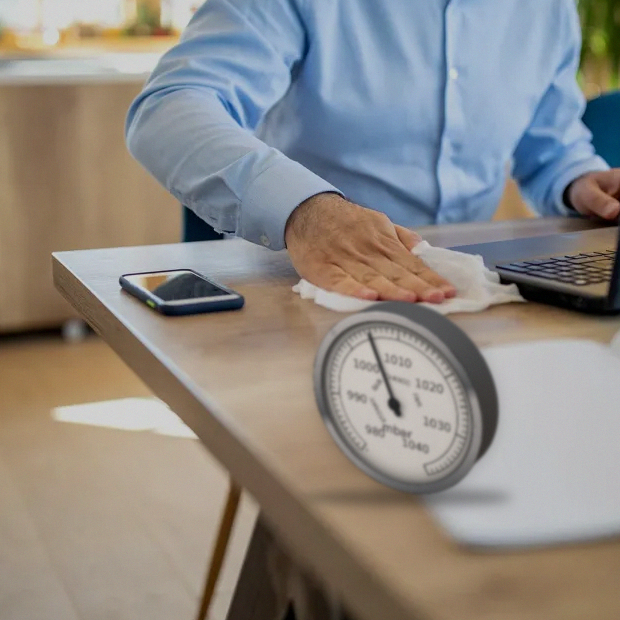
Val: 1005 mbar
